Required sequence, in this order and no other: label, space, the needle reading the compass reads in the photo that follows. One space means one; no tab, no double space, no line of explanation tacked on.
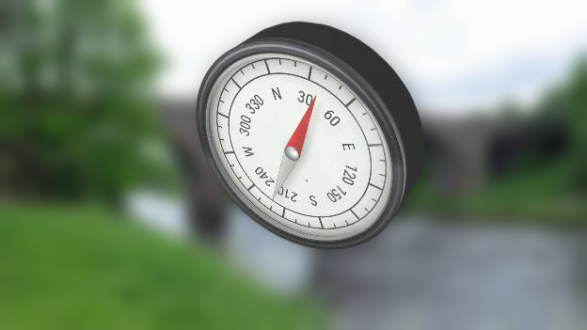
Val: 40 °
